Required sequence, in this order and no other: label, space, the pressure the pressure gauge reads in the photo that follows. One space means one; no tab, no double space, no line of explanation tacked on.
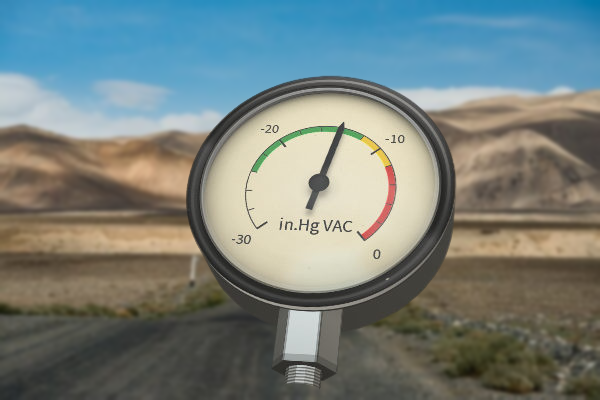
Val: -14 inHg
